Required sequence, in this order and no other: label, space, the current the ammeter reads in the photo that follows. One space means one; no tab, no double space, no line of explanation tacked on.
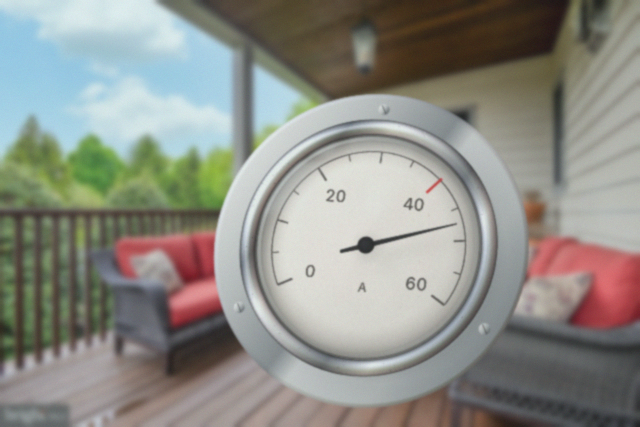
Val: 47.5 A
